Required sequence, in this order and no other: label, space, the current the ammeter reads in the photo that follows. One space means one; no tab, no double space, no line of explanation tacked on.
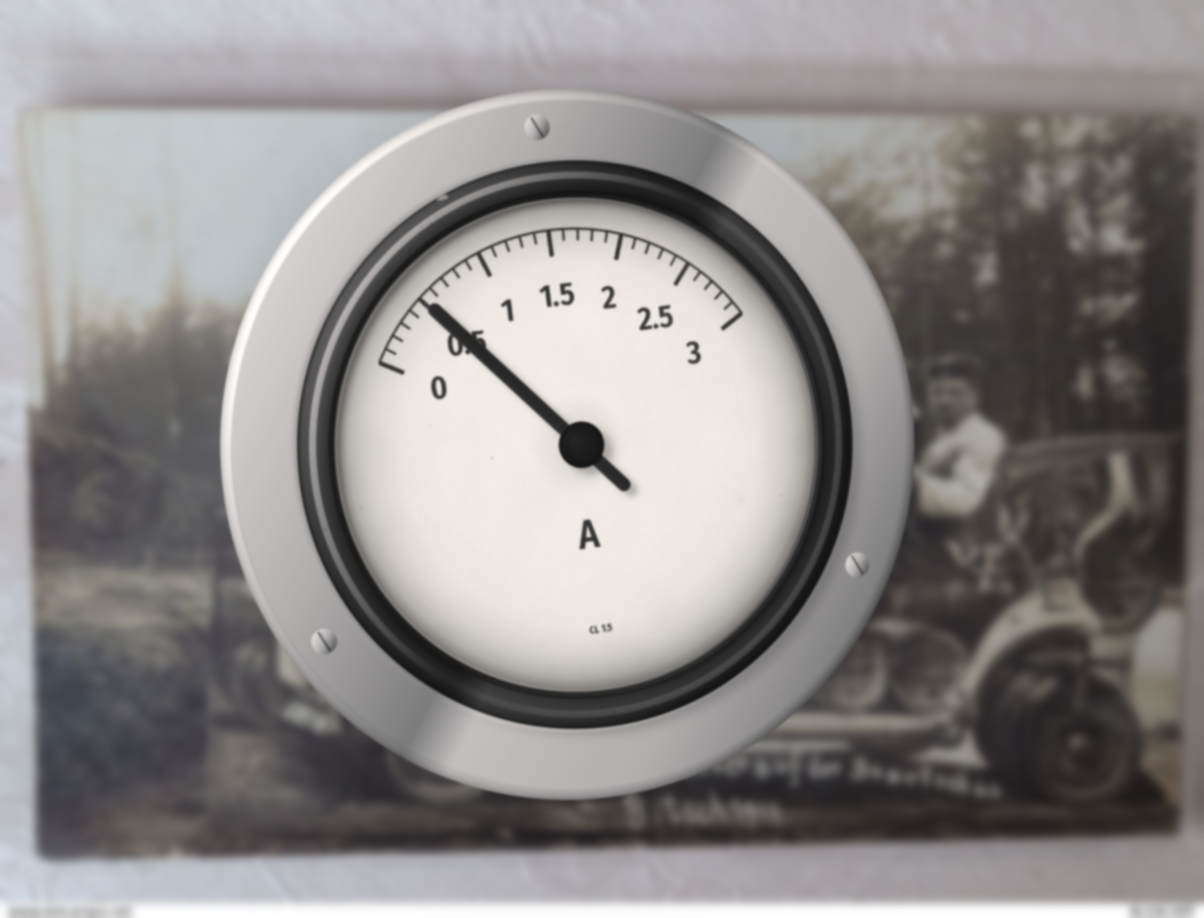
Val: 0.5 A
